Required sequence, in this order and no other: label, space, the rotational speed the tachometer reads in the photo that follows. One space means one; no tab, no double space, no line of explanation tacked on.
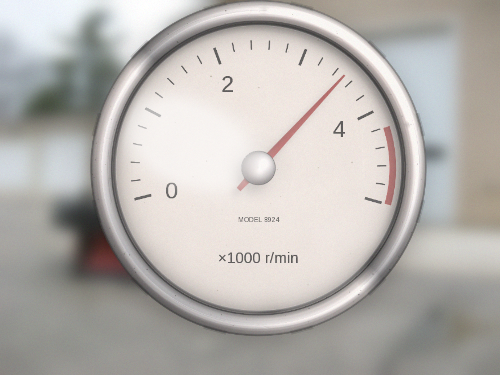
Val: 3500 rpm
